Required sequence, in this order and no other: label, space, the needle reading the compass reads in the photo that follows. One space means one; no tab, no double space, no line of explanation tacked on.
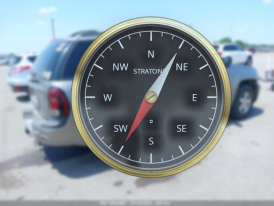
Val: 210 °
